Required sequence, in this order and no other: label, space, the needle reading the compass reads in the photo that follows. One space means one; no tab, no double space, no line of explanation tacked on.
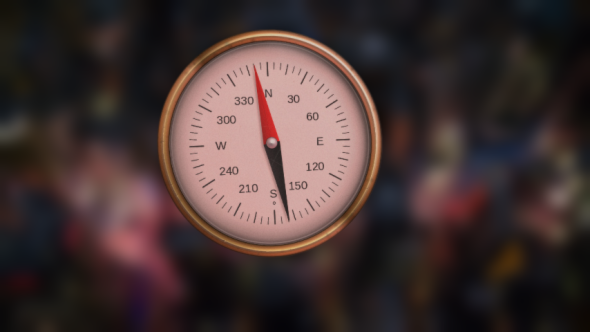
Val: 350 °
